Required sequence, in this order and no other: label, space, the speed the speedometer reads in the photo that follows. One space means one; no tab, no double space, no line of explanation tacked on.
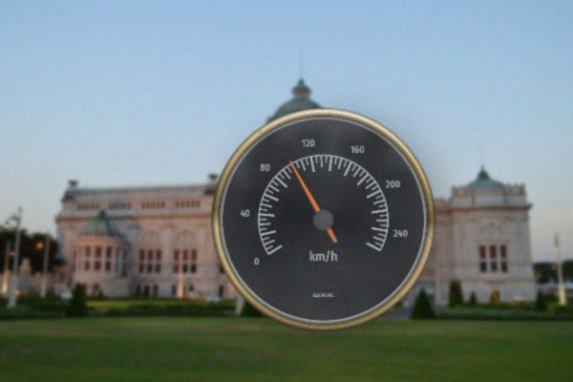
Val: 100 km/h
